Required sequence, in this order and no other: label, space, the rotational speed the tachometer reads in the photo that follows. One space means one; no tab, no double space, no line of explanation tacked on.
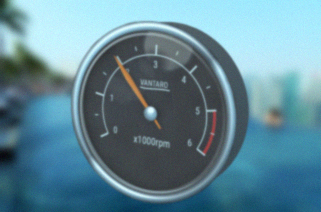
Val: 2000 rpm
